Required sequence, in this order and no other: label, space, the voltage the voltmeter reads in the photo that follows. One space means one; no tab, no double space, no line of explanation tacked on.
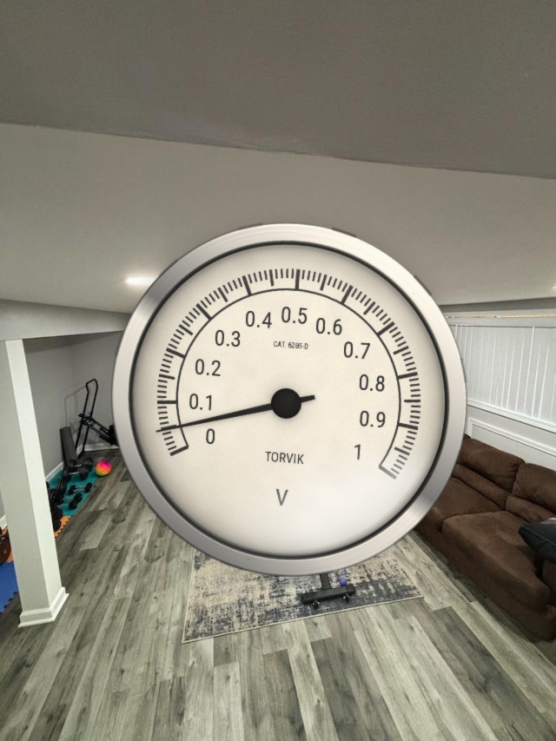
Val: 0.05 V
